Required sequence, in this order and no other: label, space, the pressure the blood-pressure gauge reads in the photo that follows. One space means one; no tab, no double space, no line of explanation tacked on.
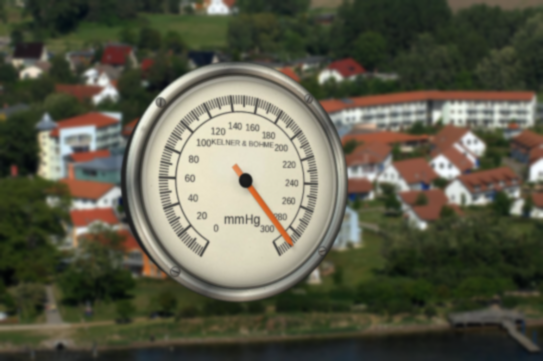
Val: 290 mmHg
